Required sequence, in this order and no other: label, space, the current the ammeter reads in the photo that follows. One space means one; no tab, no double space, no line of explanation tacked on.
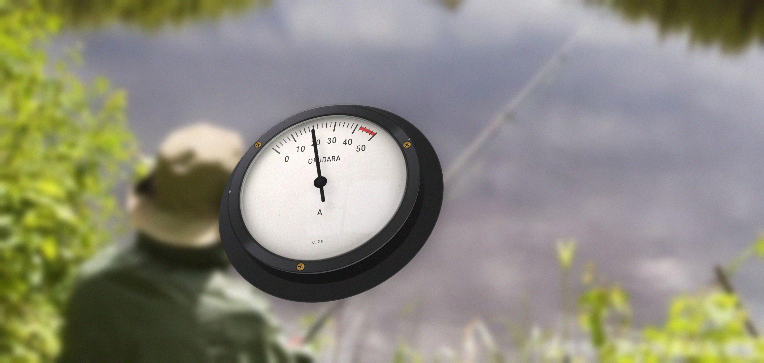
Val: 20 A
